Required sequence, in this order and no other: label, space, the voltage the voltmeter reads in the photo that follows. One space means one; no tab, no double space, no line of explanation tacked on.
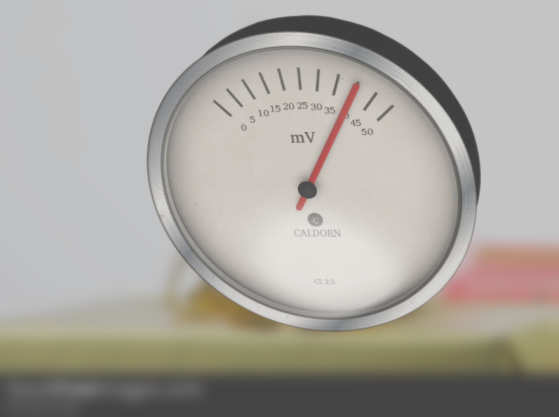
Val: 40 mV
